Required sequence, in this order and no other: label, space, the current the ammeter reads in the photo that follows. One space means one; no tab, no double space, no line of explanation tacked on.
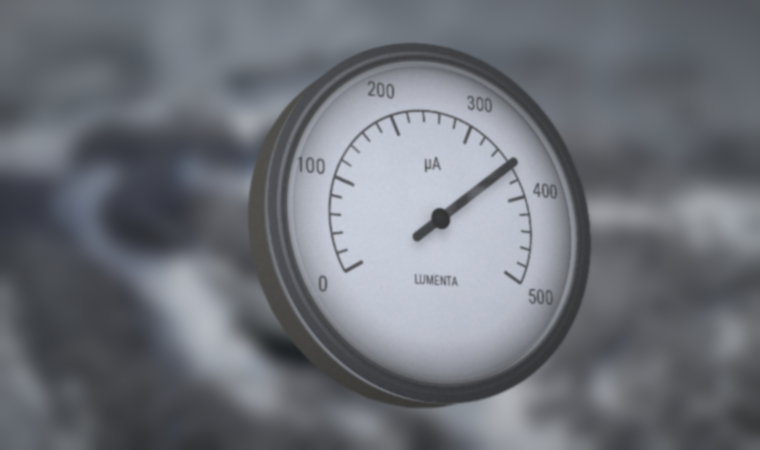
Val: 360 µA
